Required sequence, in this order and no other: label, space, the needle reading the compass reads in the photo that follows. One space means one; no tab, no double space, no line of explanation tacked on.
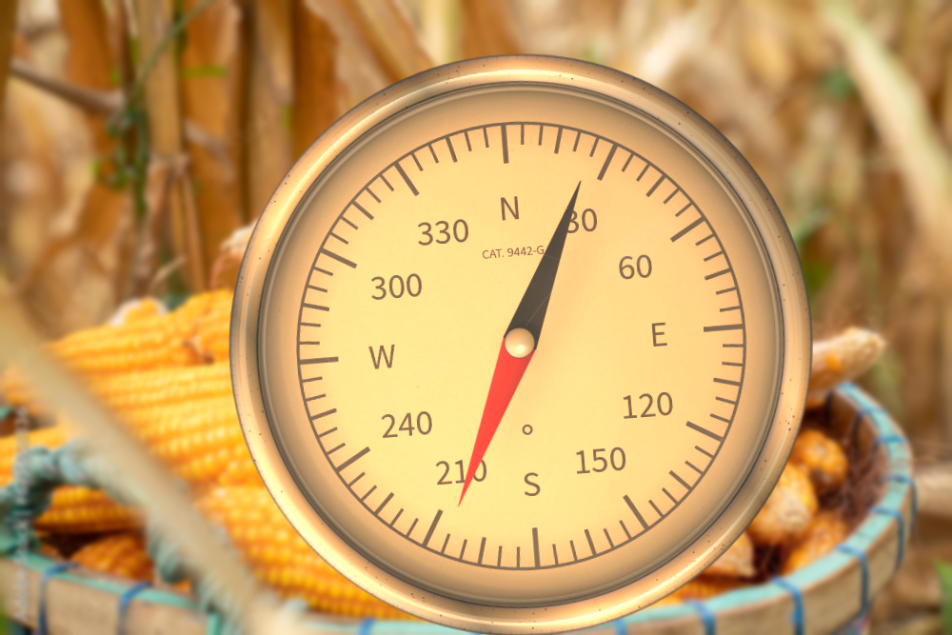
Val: 205 °
